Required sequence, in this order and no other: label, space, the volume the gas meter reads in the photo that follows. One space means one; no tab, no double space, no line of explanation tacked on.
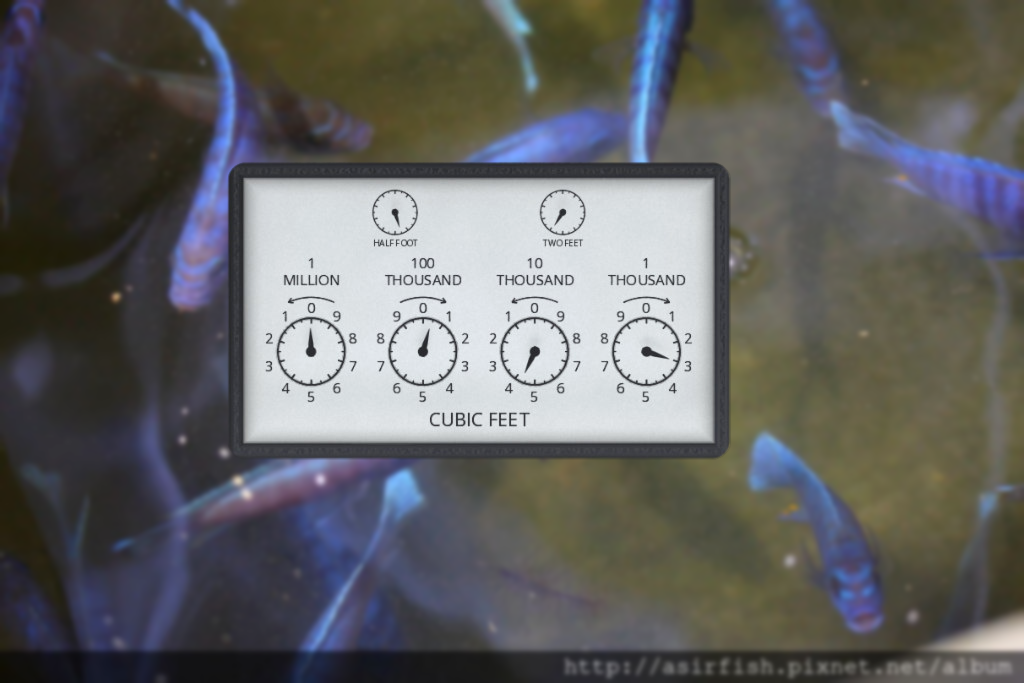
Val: 4300 ft³
